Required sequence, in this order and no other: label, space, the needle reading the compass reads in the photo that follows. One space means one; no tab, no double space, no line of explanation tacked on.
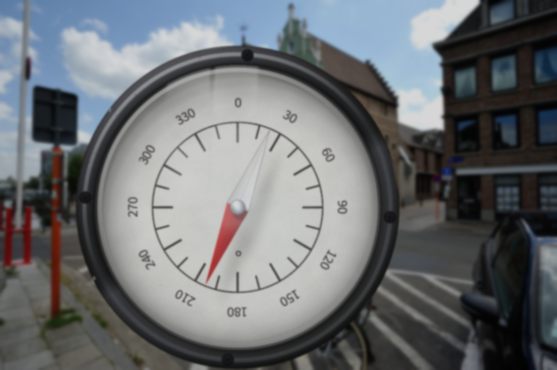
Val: 202.5 °
